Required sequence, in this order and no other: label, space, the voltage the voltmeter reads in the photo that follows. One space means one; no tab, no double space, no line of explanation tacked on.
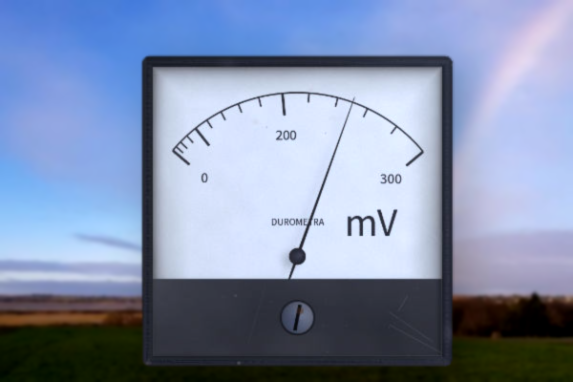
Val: 250 mV
